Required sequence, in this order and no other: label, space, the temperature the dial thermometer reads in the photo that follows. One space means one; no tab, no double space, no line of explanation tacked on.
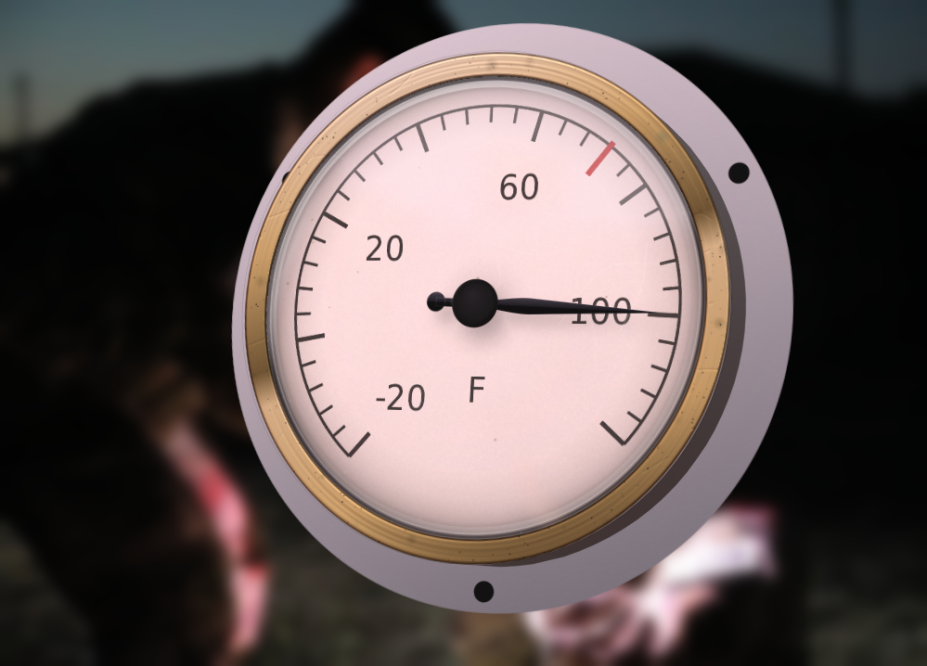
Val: 100 °F
